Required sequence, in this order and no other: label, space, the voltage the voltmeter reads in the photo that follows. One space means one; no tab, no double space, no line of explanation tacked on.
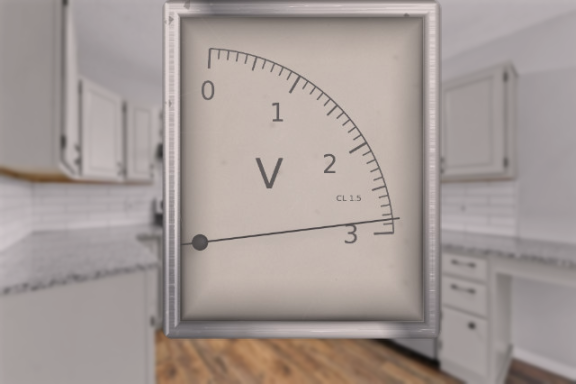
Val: 2.85 V
